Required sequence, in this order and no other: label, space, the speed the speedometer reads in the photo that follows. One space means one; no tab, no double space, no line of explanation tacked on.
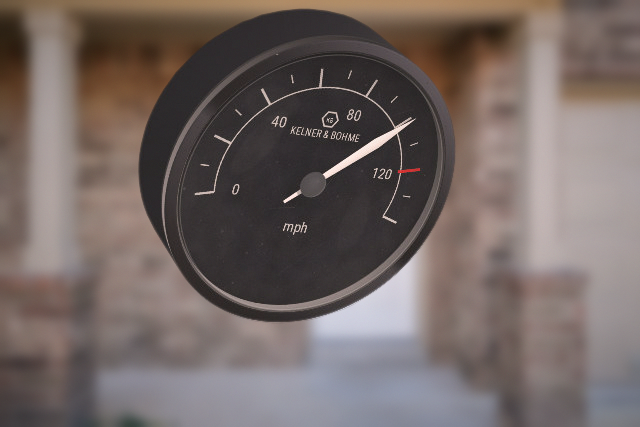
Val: 100 mph
